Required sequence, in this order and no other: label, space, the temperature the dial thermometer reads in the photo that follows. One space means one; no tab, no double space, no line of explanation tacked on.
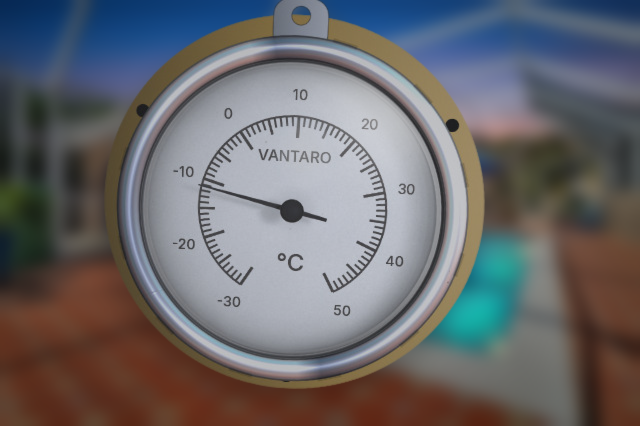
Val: -11 °C
